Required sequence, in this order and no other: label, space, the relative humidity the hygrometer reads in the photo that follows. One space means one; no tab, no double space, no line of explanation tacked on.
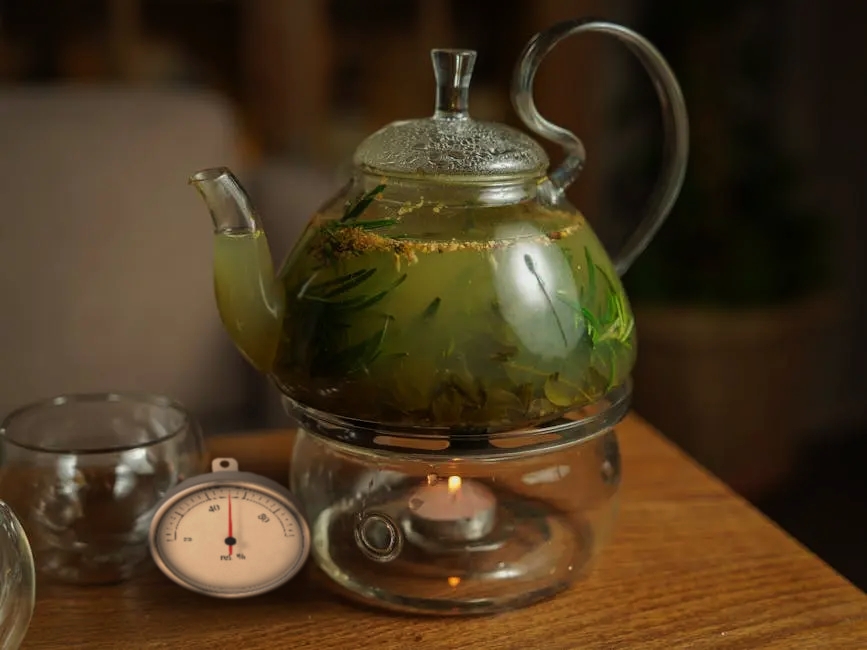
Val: 52 %
